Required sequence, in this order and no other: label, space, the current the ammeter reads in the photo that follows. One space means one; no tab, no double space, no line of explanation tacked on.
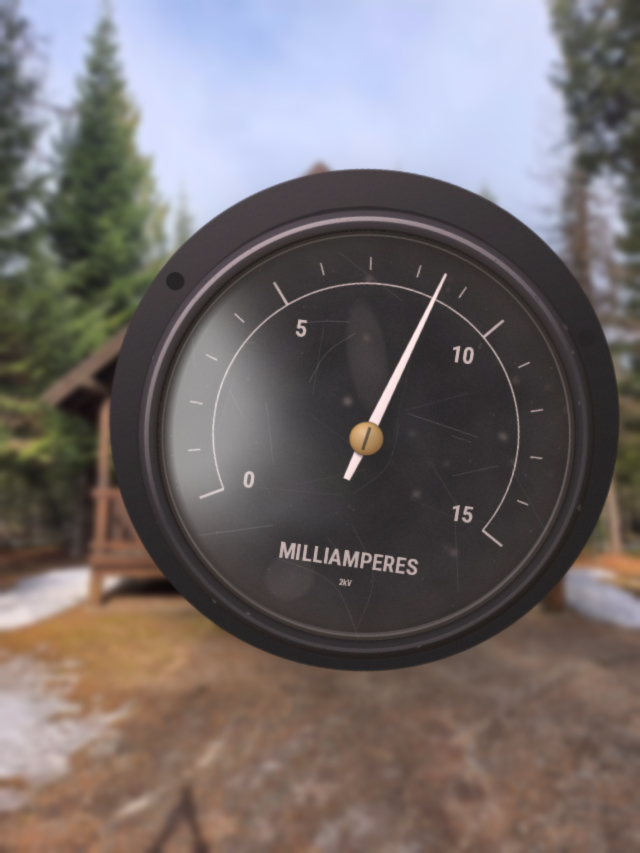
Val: 8.5 mA
